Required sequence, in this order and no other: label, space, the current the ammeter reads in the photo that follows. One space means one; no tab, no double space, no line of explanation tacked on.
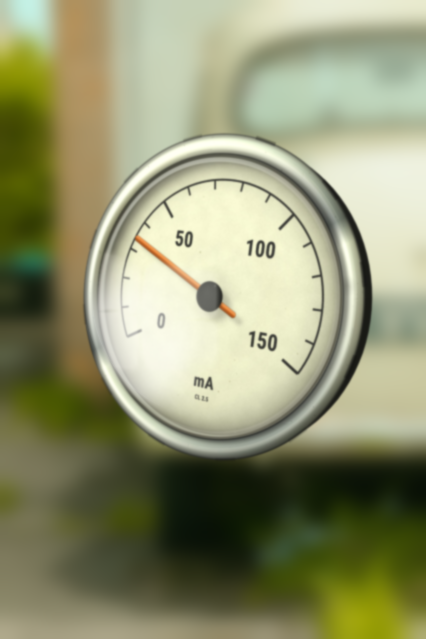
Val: 35 mA
